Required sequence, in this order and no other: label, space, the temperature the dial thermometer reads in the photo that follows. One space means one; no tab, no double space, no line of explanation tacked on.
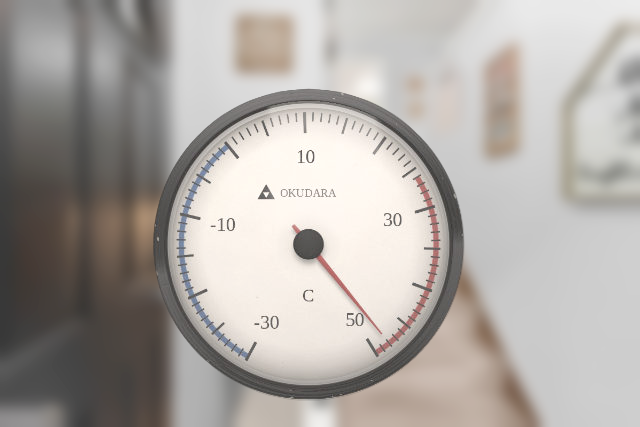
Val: 48 °C
